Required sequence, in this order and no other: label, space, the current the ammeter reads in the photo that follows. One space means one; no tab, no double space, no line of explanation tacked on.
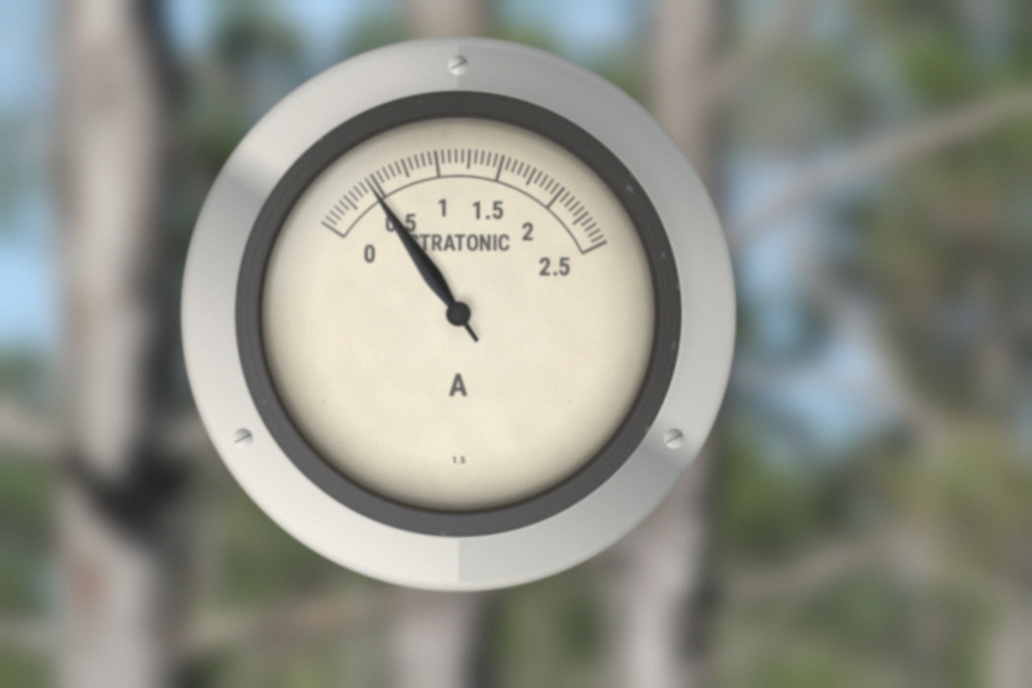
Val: 0.45 A
